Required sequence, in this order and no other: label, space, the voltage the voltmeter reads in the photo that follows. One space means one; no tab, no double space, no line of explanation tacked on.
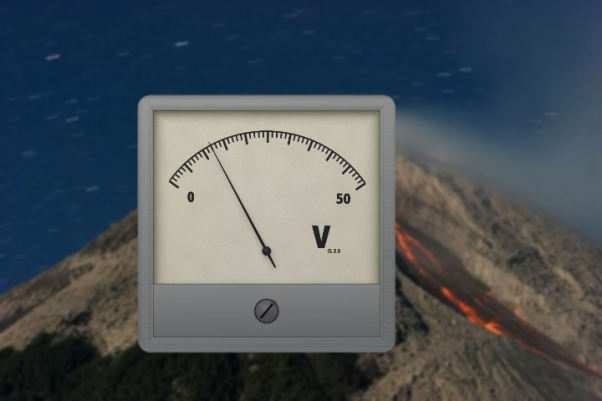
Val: 12 V
